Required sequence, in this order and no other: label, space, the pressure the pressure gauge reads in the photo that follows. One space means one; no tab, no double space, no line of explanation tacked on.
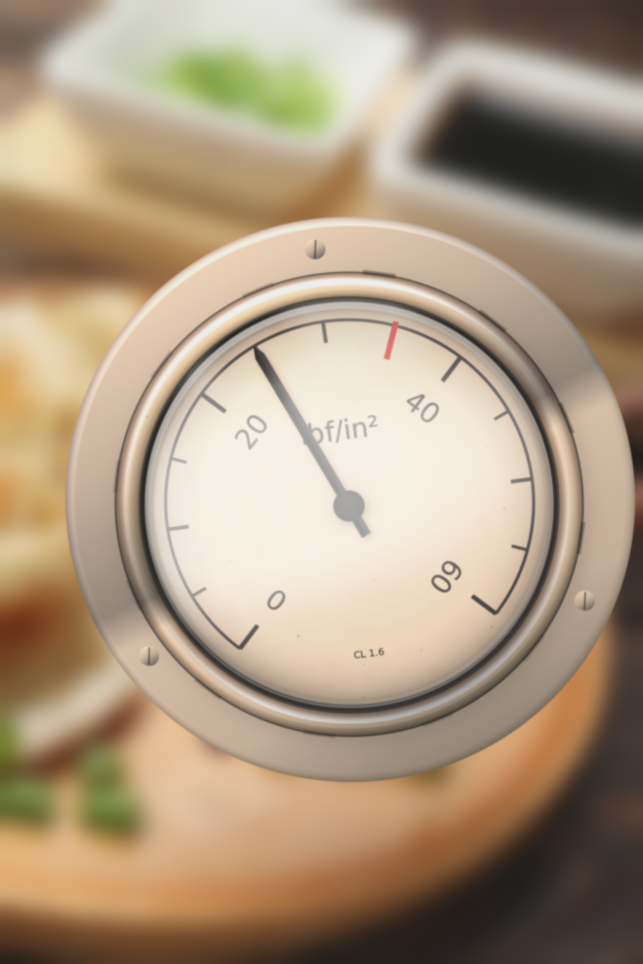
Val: 25 psi
